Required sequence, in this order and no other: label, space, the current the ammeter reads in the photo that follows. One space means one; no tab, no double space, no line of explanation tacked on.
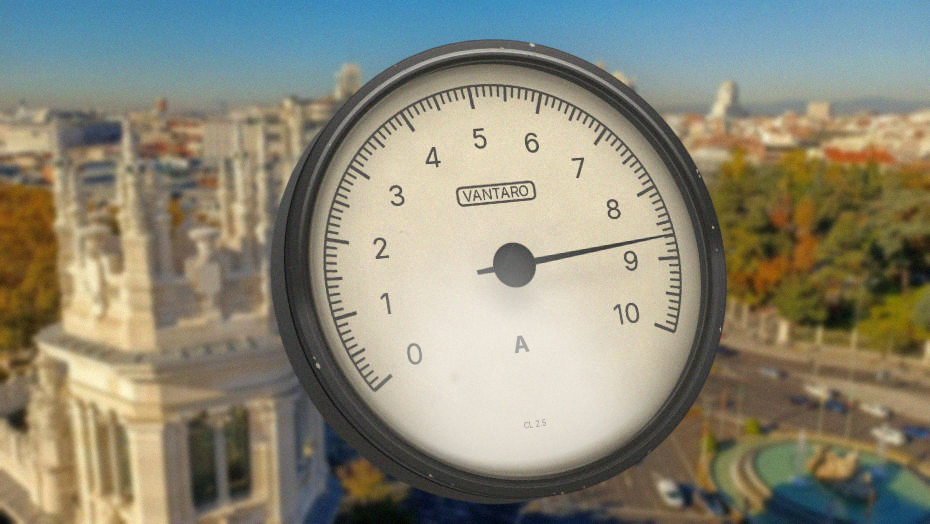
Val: 8.7 A
